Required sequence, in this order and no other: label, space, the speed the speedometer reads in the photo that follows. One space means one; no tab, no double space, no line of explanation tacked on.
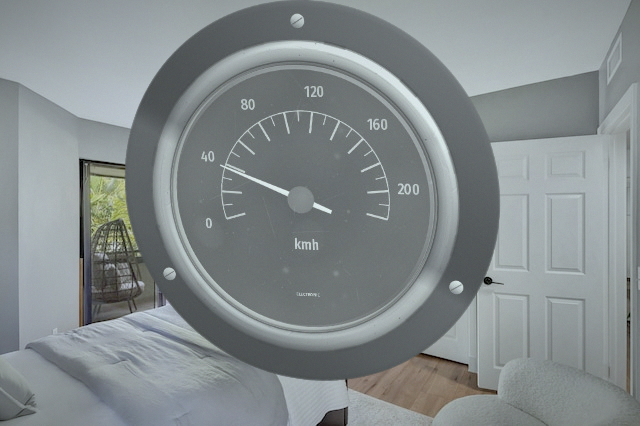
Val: 40 km/h
